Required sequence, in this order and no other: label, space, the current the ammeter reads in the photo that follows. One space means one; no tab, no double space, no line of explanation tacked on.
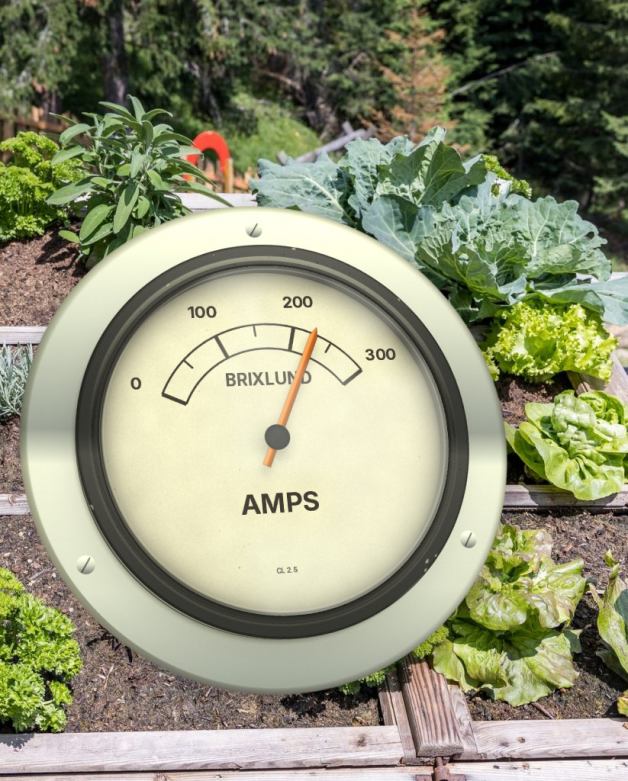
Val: 225 A
